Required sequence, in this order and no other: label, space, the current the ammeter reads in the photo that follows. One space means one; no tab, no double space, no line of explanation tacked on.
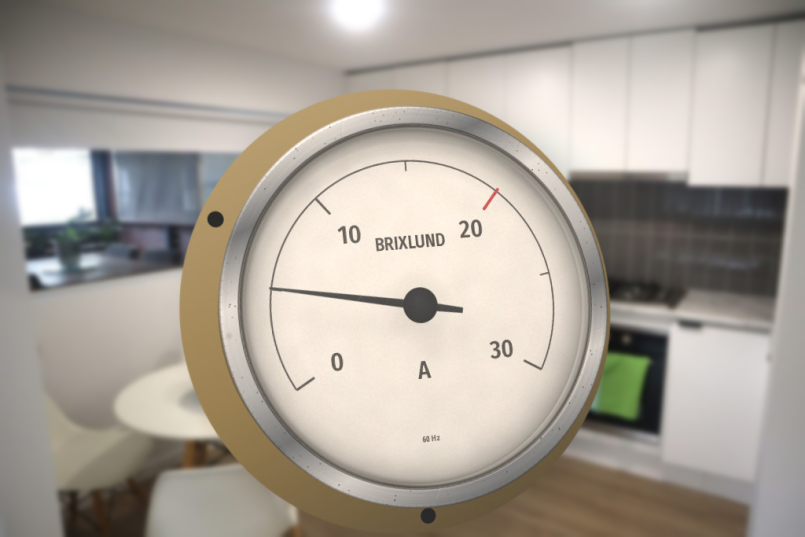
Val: 5 A
